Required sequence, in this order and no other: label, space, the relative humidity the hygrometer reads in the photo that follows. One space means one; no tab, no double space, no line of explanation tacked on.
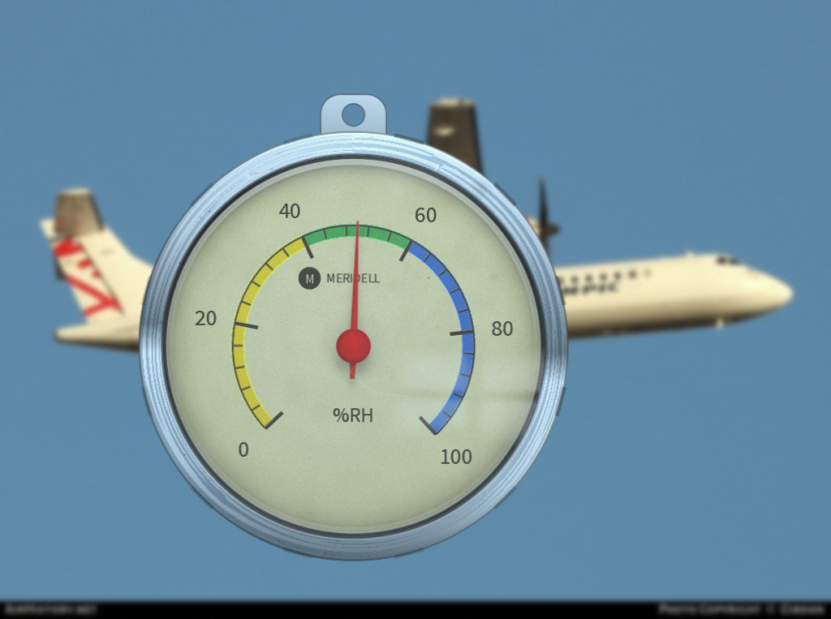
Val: 50 %
